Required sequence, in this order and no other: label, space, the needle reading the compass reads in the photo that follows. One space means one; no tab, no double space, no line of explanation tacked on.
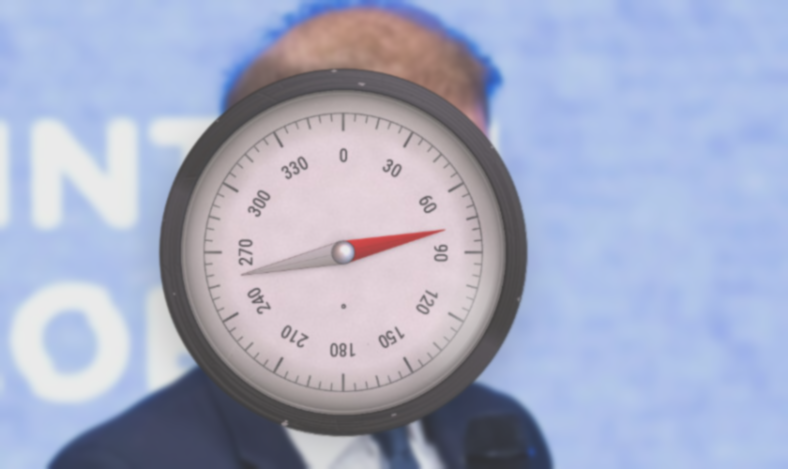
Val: 77.5 °
